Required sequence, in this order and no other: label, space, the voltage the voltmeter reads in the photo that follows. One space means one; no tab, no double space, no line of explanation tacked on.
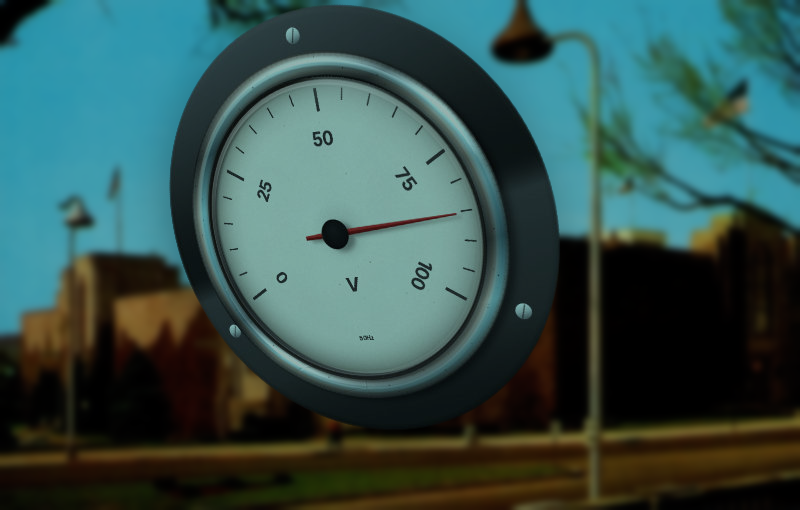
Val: 85 V
